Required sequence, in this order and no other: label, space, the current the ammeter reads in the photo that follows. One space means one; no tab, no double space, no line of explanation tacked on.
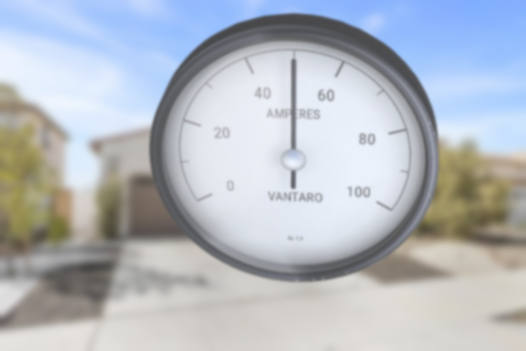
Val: 50 A
